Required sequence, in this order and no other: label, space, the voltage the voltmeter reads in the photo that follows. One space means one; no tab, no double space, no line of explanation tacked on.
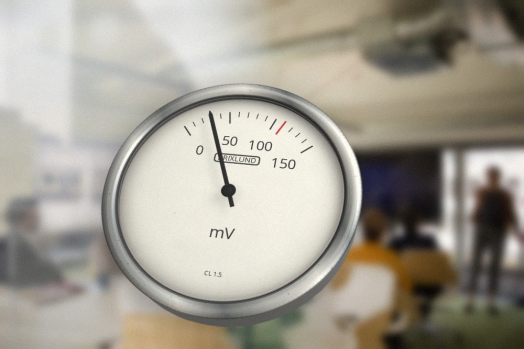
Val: 30 mV
